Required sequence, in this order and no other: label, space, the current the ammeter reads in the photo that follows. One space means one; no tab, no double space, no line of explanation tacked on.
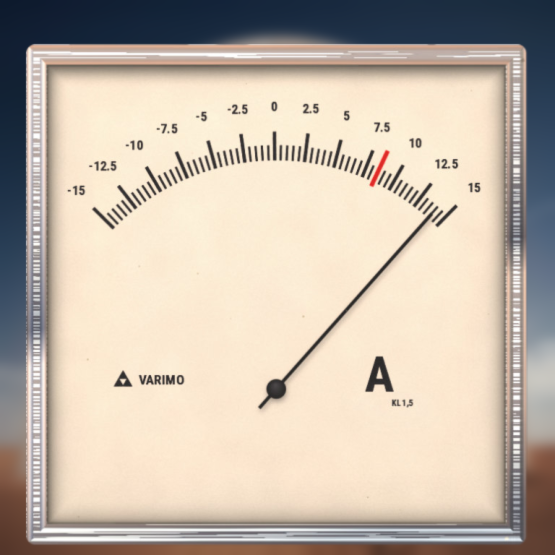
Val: 14 A
